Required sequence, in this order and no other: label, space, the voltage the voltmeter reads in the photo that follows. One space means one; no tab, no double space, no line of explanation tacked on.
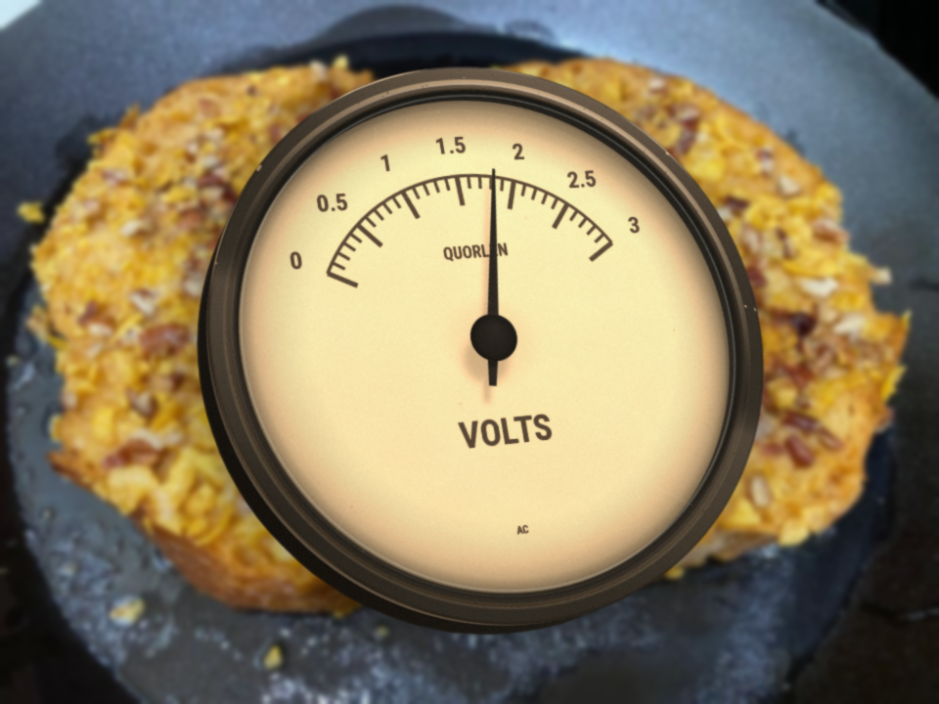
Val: 1.8 V
